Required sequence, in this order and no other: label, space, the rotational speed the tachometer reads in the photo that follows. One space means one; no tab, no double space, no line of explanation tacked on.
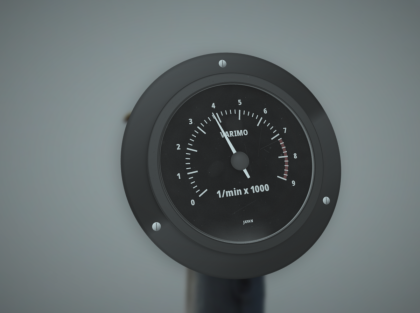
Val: 3800 rpm
